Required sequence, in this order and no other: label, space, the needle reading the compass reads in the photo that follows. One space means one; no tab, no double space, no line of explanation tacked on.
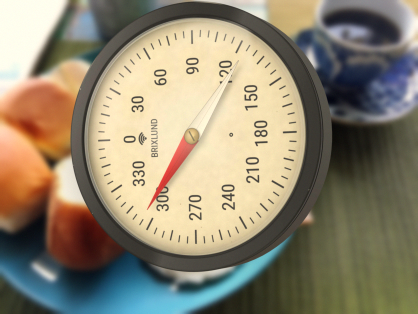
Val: 305 °
